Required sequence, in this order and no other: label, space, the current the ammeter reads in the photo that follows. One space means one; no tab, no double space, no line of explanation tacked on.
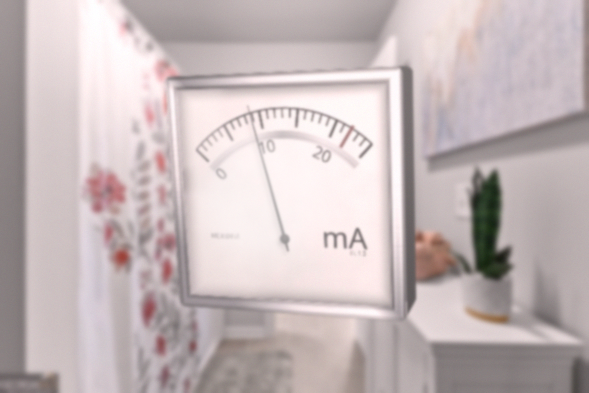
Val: 9 mA
